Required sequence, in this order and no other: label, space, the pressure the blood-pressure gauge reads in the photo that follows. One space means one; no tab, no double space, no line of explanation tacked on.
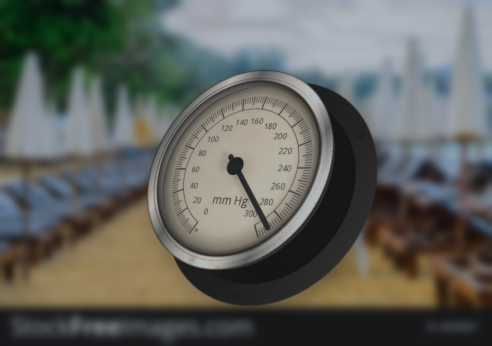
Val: 290 mmHg
